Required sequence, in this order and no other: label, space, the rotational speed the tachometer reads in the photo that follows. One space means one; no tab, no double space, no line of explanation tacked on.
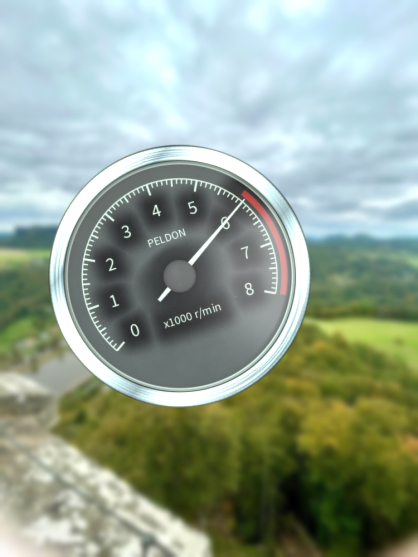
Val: 6000 rpm
